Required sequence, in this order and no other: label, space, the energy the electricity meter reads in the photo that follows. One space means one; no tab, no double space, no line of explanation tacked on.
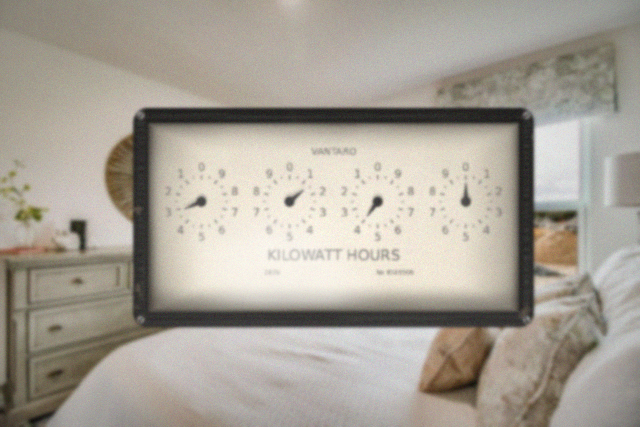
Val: 3140 kWh
